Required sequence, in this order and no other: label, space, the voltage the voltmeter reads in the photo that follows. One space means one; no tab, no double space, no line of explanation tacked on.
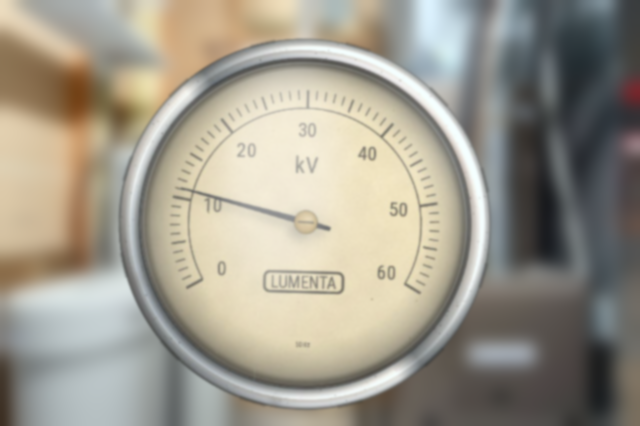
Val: 11 kV
